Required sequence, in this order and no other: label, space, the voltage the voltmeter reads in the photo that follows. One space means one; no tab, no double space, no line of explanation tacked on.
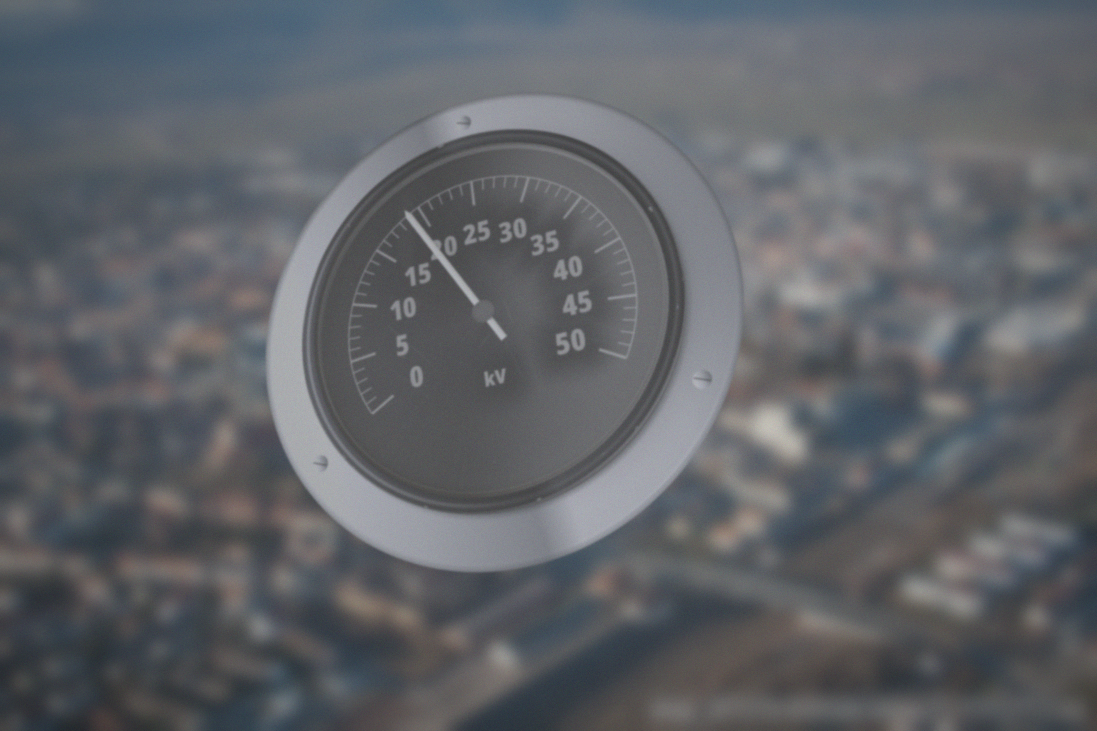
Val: 19 kV
